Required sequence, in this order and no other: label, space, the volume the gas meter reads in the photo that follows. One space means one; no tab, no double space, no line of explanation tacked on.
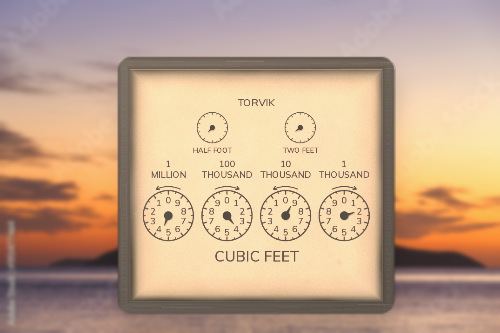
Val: 439200 ft³
